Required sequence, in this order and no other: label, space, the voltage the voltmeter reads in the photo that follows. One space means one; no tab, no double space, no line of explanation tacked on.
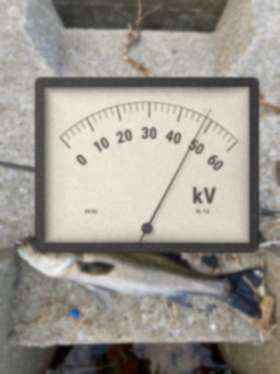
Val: 48 kV
